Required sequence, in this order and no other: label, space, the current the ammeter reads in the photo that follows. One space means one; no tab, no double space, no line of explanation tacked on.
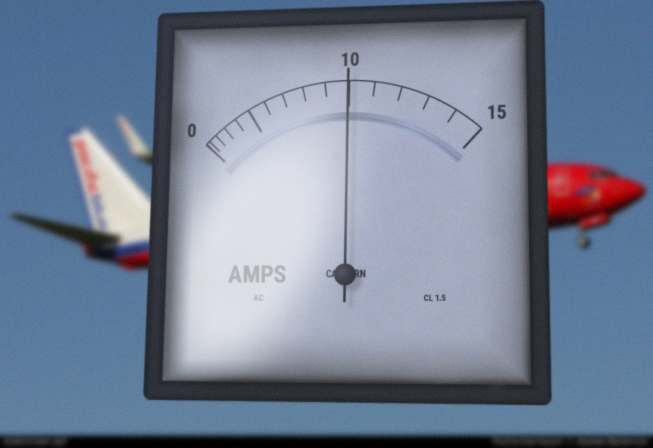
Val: 10 A
